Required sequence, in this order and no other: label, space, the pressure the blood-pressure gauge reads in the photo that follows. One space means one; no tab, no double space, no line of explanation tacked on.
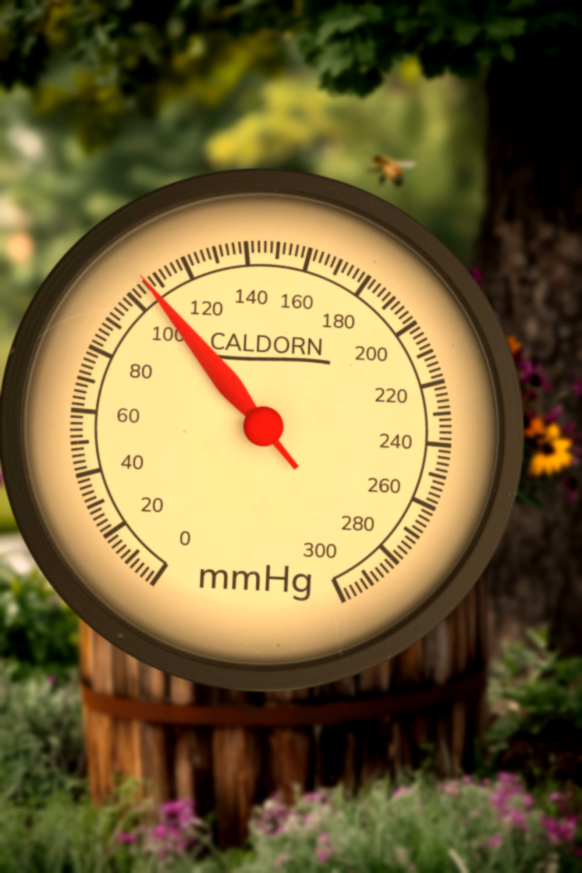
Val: 106 mmHg
